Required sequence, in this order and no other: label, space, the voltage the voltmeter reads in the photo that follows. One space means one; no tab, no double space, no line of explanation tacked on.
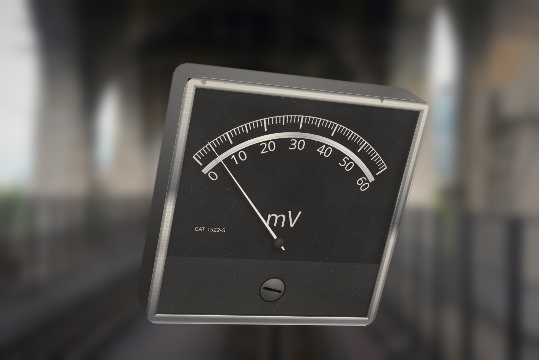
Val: 5 mV
